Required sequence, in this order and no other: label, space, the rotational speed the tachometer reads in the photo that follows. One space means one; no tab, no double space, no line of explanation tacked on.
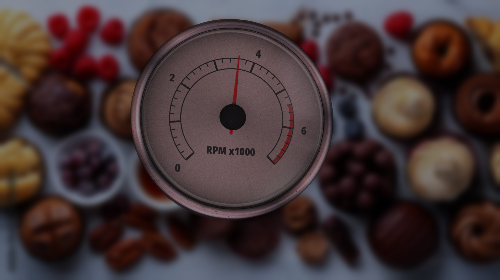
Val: 3600 rpm
